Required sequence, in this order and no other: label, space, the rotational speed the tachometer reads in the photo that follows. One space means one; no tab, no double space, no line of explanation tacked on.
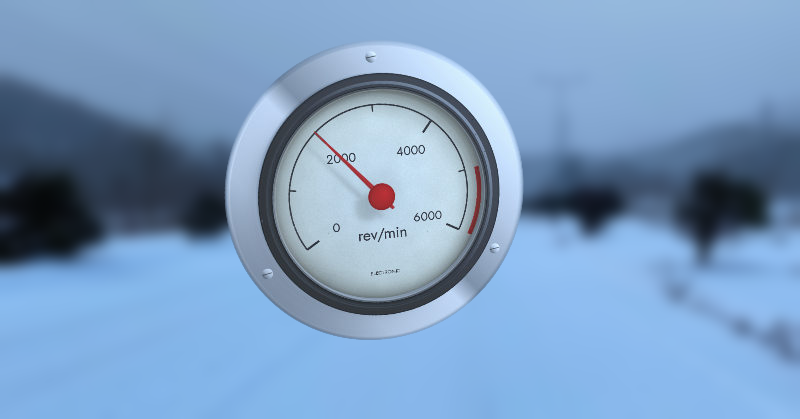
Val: 2000 rpm
